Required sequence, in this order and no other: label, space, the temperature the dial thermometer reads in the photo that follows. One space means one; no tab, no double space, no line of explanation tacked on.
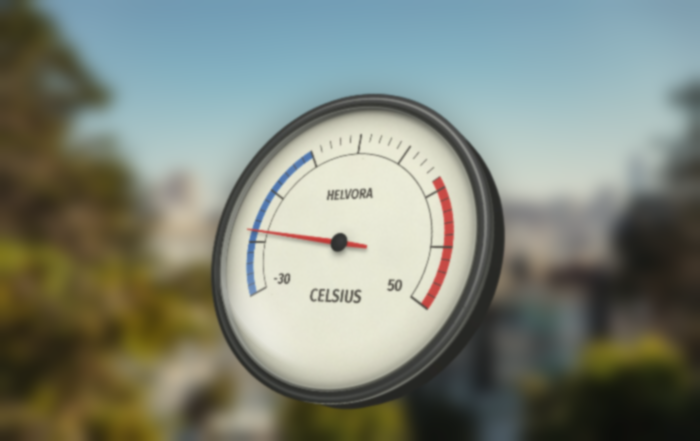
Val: -18 °C
